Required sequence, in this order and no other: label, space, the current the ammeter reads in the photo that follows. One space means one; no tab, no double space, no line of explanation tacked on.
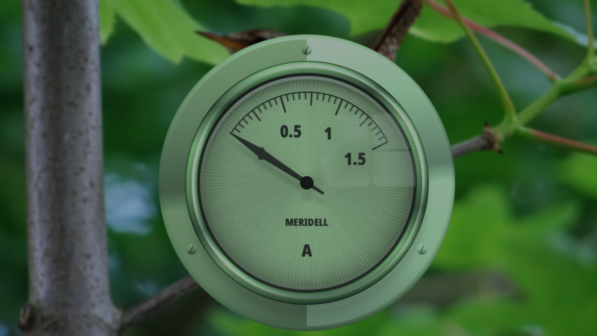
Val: 0 A
